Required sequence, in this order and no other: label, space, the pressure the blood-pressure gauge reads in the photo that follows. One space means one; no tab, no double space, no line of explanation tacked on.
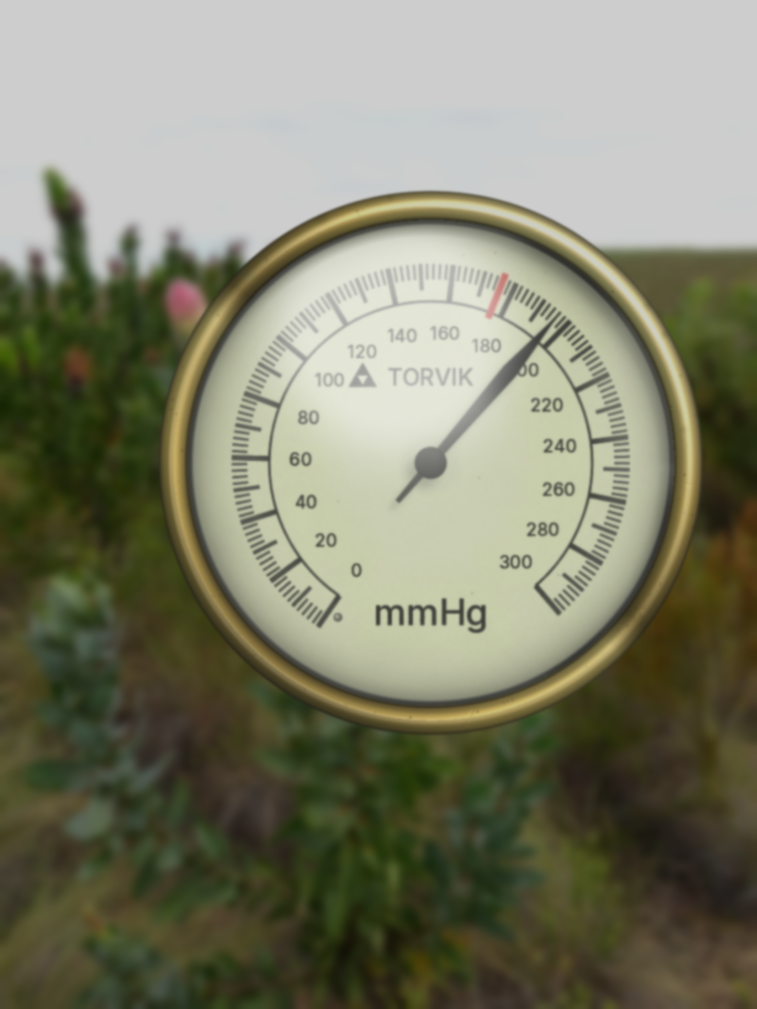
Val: 196 mmHg
